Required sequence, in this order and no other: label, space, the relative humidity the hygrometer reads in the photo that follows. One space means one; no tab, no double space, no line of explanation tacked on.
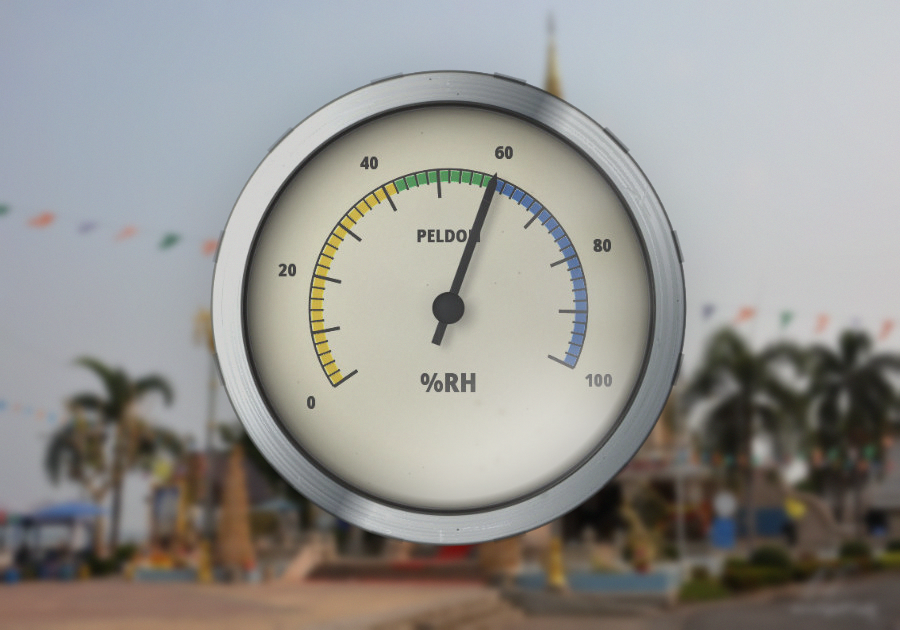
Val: 60 %
